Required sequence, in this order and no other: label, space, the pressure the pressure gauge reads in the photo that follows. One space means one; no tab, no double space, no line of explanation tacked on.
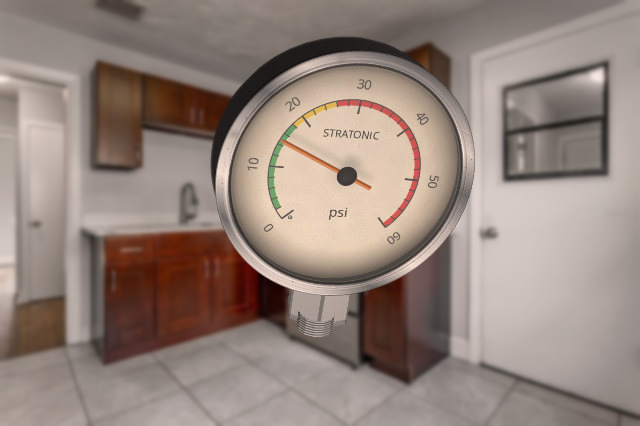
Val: 15 psi
